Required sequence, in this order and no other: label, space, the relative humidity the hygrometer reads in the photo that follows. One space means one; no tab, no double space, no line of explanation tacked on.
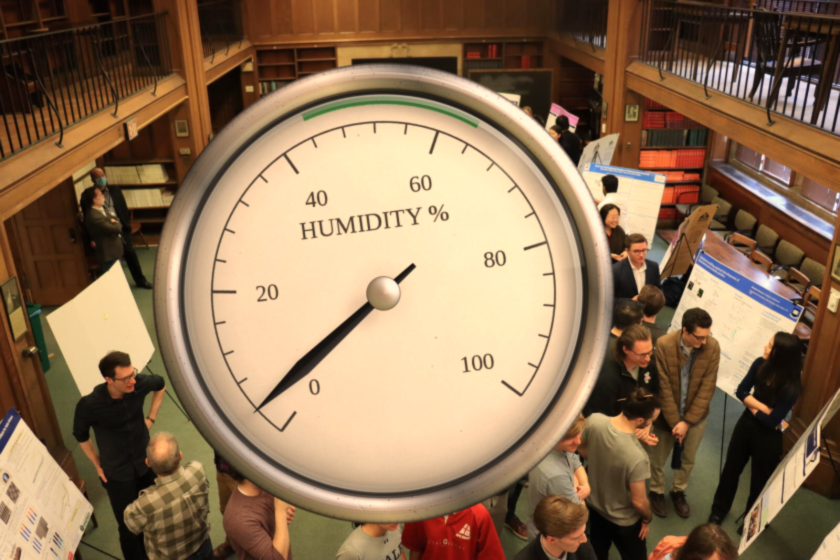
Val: 4 %
